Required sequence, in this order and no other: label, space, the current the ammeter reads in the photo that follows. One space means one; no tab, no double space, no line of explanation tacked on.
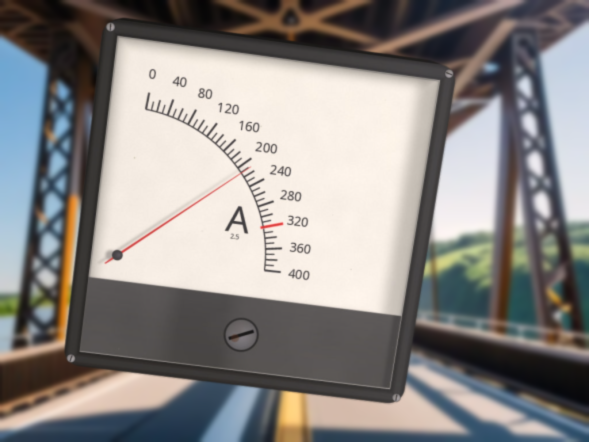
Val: 210 A
